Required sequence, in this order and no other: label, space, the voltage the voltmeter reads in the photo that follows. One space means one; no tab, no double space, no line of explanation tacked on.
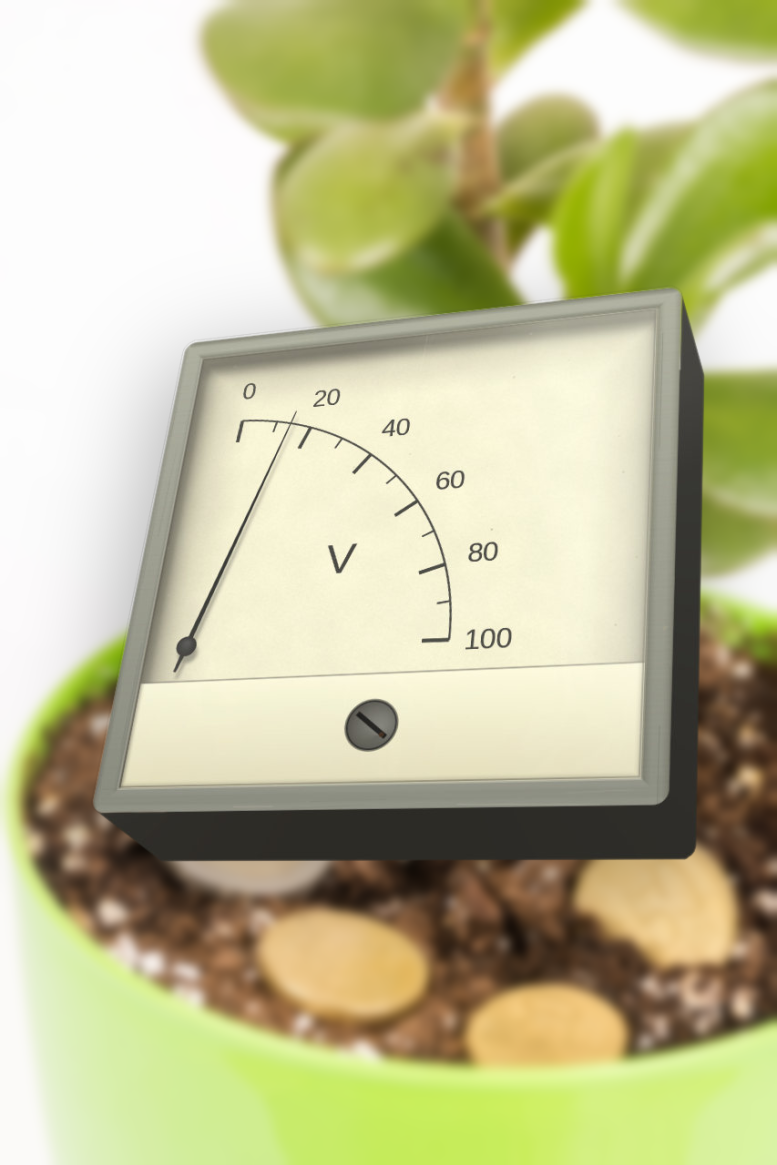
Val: 15 V
